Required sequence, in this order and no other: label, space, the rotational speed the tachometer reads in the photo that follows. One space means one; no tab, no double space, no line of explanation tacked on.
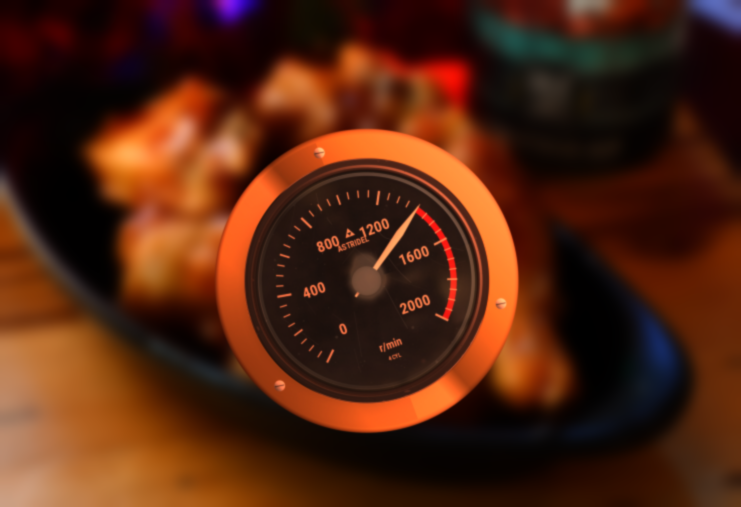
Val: 1400 rpm
